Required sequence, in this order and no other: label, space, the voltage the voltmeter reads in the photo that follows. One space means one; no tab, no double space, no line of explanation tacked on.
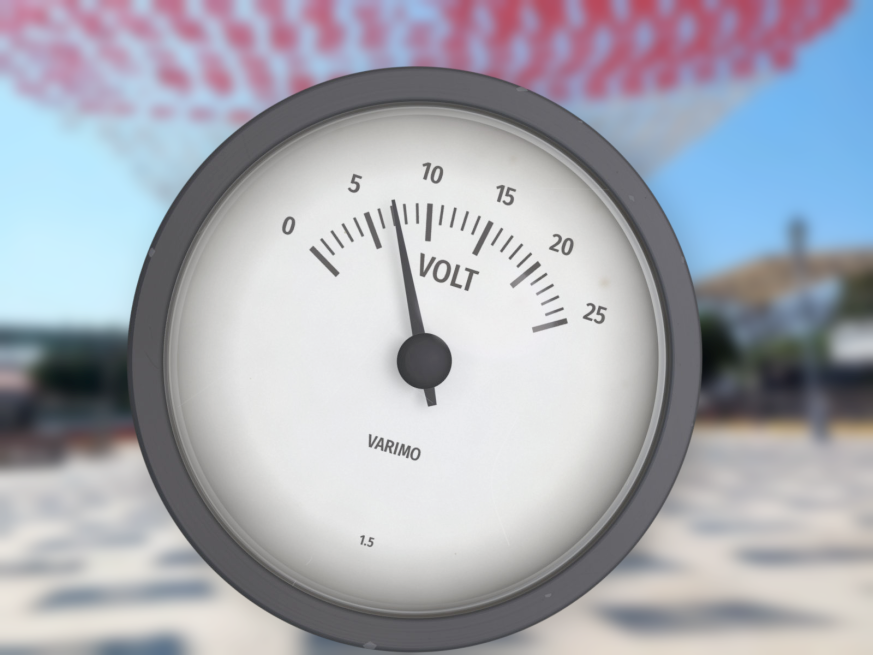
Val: 7 V
